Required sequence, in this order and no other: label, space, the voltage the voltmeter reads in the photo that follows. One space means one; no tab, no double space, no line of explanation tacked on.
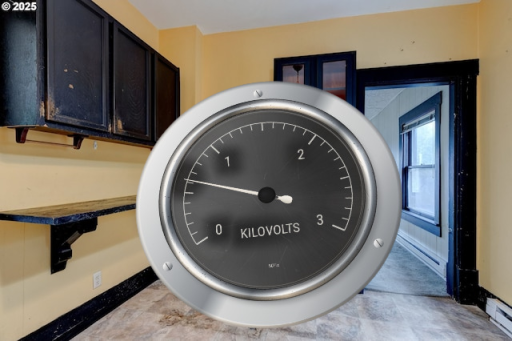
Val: 0.6 kV
